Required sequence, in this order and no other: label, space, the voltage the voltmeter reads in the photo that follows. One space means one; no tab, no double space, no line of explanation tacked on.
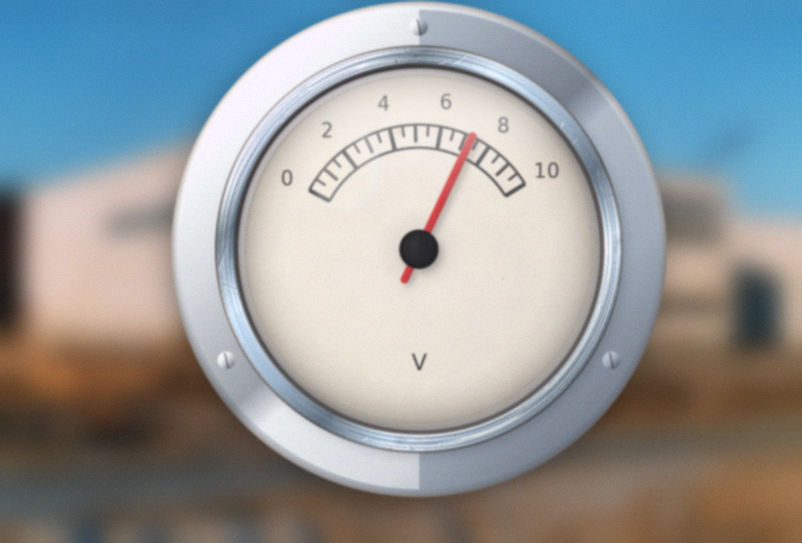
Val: 7.25 V
